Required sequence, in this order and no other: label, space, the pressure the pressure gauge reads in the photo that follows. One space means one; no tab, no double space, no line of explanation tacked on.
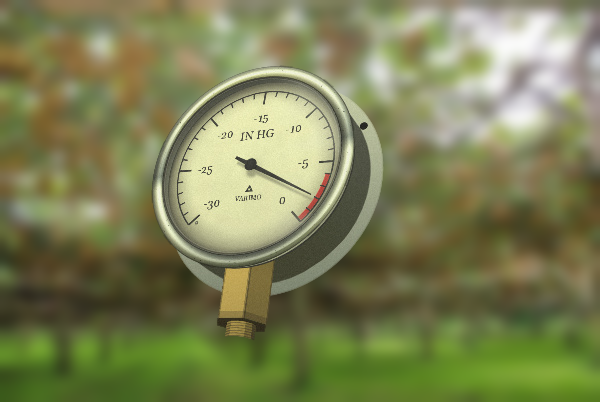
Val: -2 inHg
